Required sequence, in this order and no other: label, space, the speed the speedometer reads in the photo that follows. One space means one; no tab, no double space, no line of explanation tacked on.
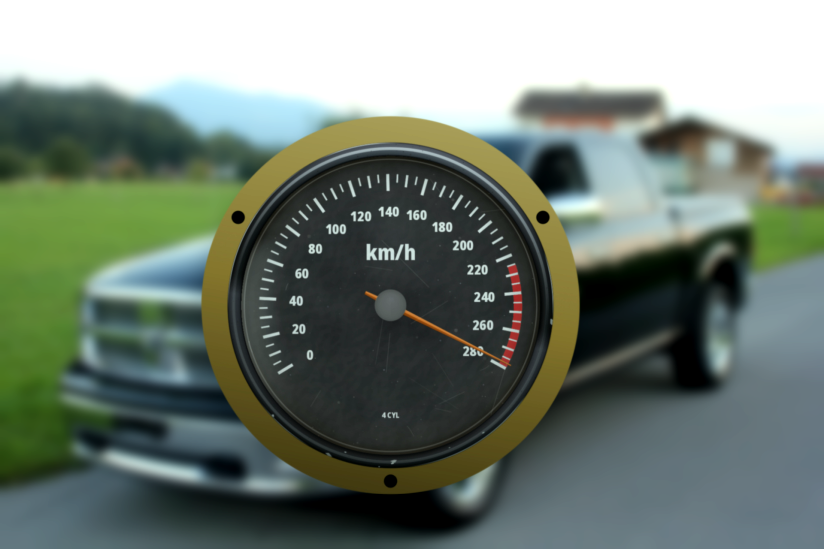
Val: 277.5 km/h
